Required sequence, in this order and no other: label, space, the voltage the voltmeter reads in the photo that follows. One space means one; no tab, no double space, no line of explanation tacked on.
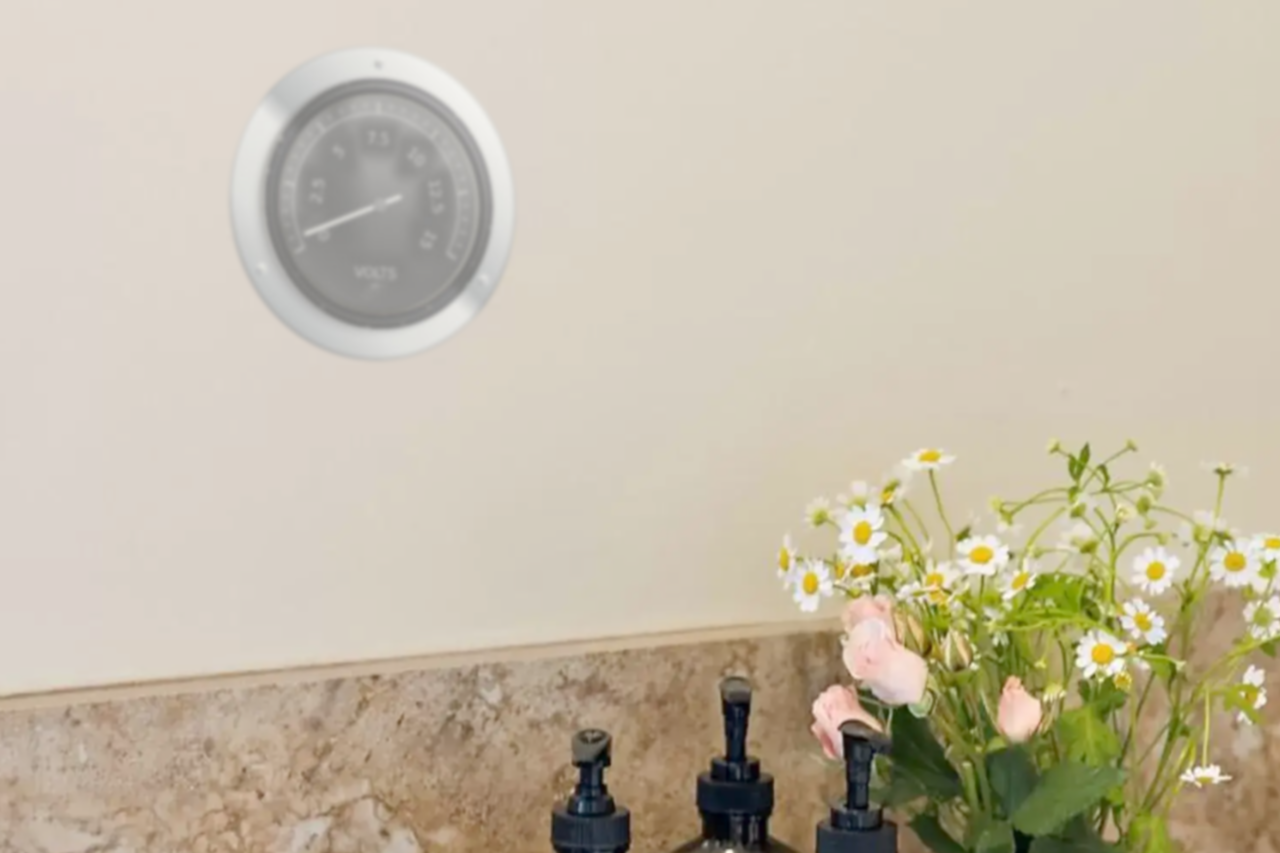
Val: 0.5 V
